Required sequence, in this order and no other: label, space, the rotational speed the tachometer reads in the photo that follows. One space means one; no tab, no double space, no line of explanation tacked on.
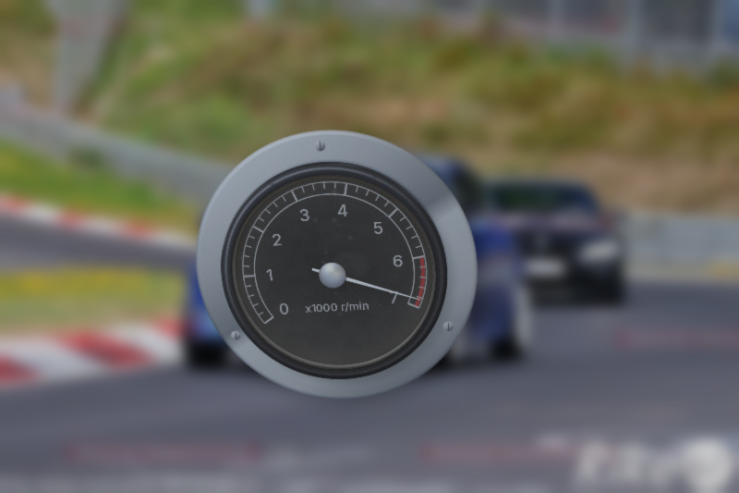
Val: 6800 rpm
